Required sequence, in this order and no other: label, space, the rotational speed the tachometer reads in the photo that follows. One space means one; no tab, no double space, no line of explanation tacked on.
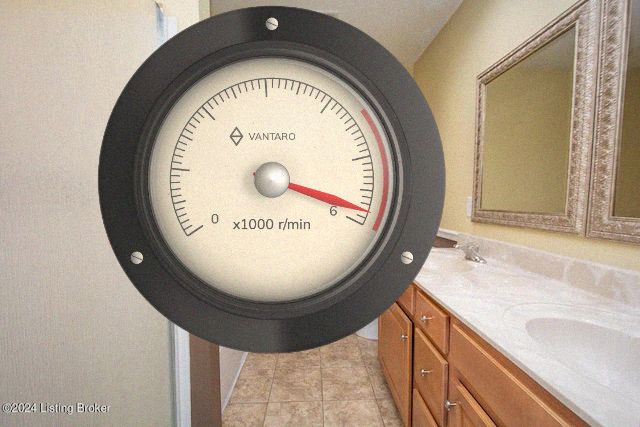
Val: 5800 rpm
